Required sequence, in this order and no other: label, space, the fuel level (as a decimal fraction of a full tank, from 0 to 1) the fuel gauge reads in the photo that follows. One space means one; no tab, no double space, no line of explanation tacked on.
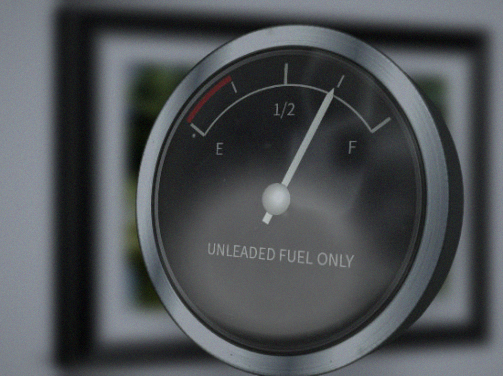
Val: 0.75
